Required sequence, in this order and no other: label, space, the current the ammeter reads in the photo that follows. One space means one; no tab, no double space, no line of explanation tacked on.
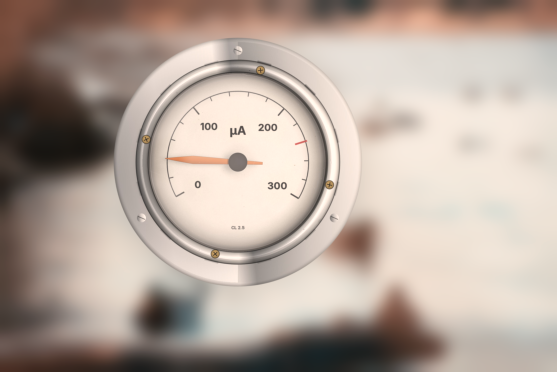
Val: 40 µA
